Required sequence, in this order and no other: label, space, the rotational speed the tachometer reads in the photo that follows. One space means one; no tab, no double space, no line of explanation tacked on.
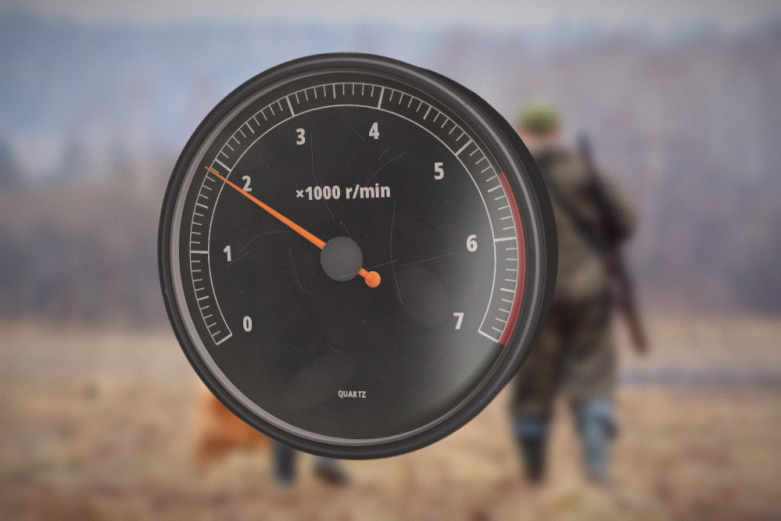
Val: 1900 rpm
